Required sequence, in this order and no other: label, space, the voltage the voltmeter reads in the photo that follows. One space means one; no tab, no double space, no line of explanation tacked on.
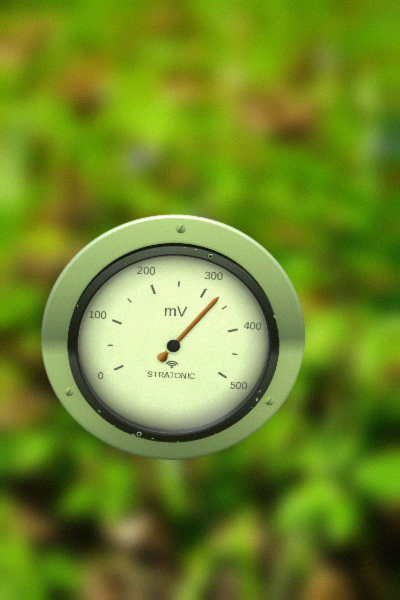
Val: 325 mV
